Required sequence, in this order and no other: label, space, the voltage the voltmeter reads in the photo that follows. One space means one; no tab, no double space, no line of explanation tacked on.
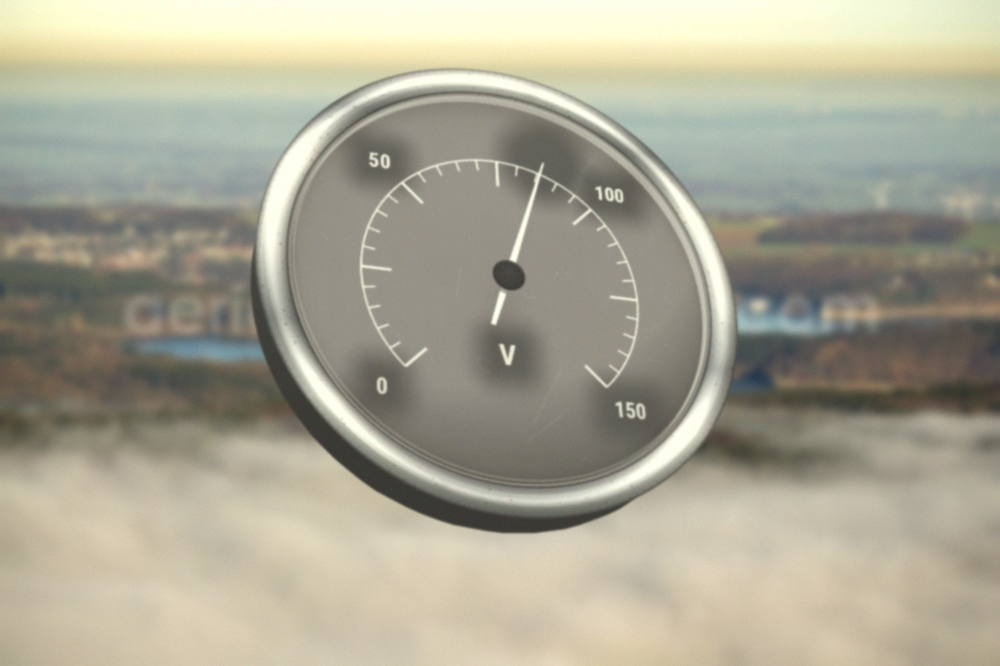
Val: 85 V
